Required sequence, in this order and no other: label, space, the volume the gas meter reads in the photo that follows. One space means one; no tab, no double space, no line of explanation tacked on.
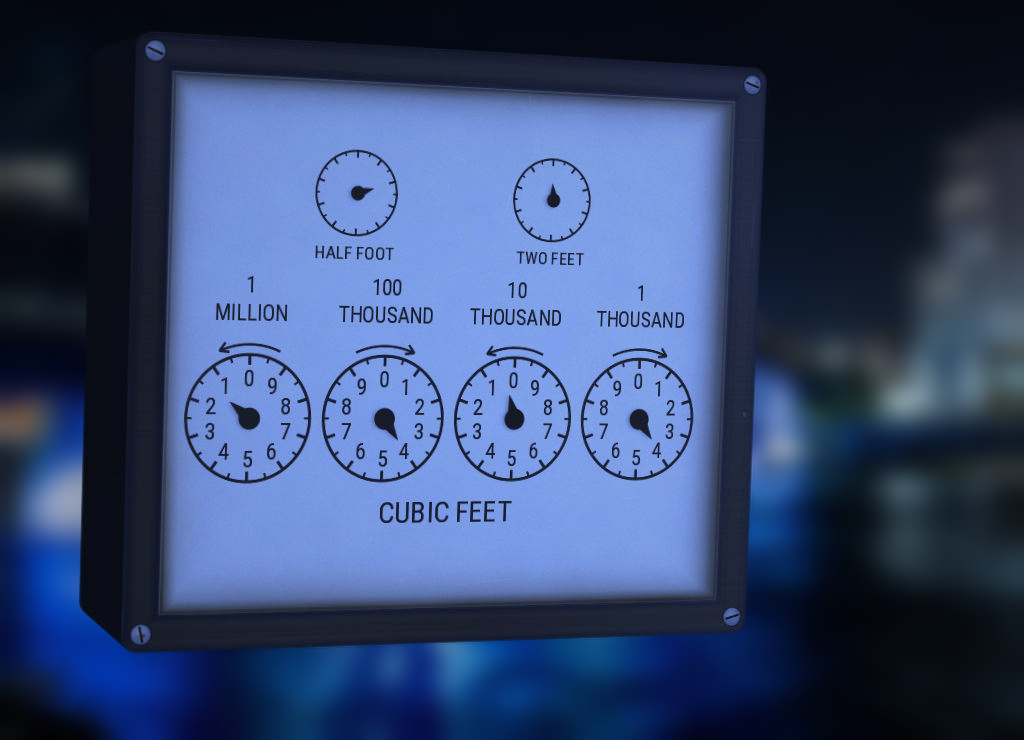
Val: 140400 ft³
